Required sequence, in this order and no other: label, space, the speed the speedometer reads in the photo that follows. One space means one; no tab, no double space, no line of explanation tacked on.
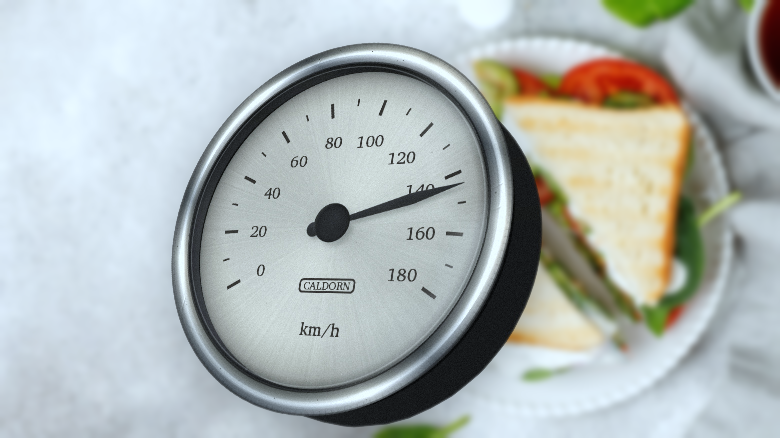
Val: 145 km/h
